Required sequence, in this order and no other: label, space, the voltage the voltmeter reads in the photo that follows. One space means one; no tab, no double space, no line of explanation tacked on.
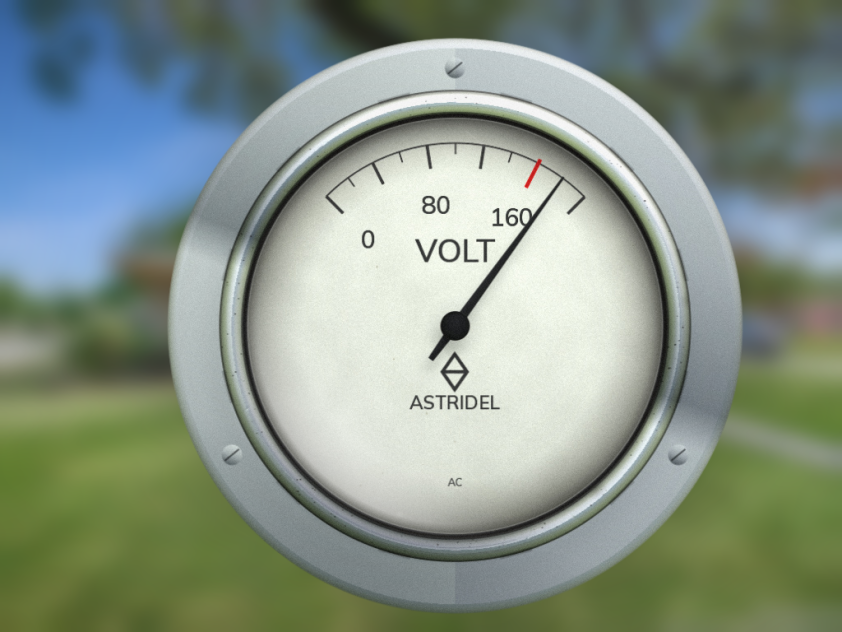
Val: 180 V
